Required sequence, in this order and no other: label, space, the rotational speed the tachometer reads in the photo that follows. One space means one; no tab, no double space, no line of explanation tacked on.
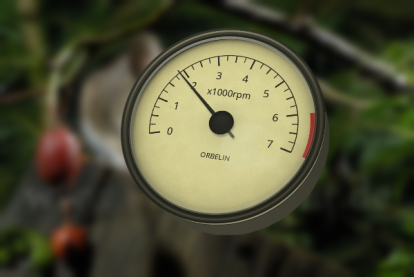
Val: 1875 rpm
